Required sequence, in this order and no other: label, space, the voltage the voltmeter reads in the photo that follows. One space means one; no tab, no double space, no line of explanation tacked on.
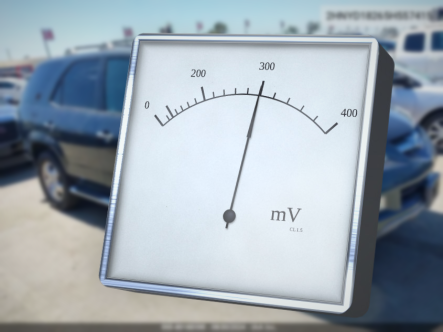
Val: 300 mV
